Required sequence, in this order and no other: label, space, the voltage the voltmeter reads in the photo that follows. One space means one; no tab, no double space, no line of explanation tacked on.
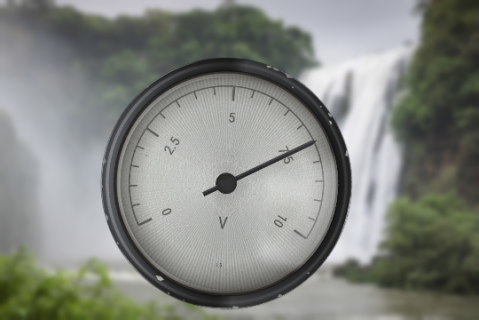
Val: 7.5 V
